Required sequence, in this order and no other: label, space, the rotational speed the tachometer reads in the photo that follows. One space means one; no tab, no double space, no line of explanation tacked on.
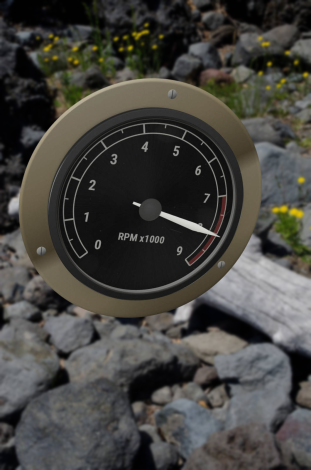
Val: 8000 rpm
